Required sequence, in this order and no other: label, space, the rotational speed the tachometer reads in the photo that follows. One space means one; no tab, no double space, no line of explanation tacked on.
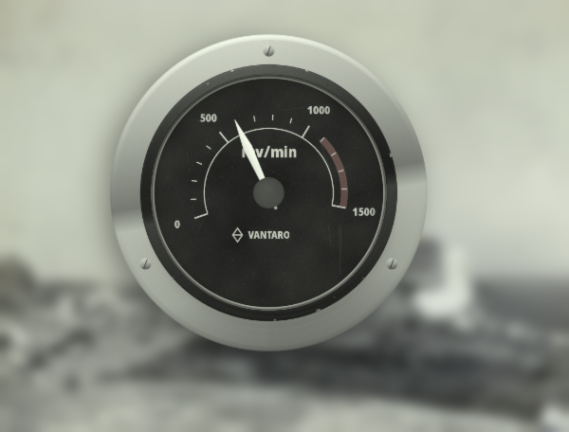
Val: 600 rpm
